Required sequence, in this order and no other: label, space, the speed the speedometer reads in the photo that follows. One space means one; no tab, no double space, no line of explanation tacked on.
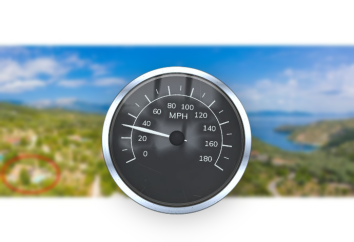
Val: 30 mph
